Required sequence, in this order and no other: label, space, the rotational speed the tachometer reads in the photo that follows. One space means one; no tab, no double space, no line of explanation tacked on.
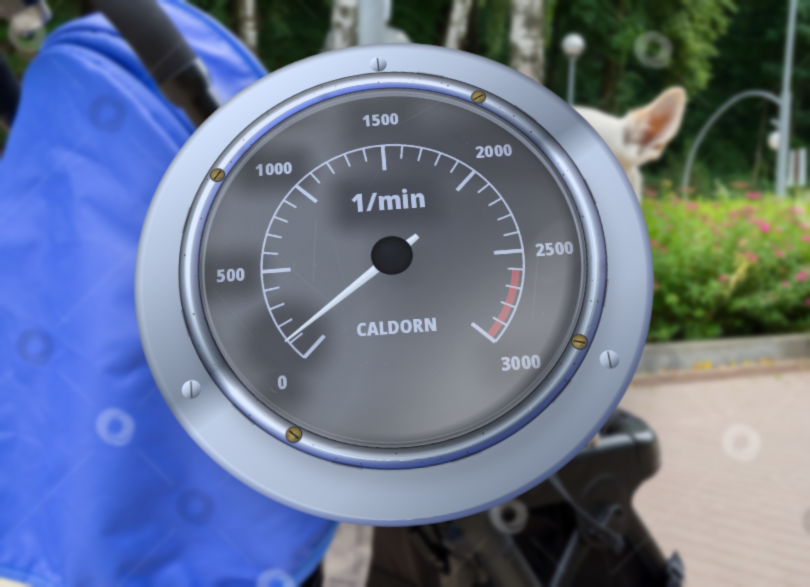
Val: 100 rpm
